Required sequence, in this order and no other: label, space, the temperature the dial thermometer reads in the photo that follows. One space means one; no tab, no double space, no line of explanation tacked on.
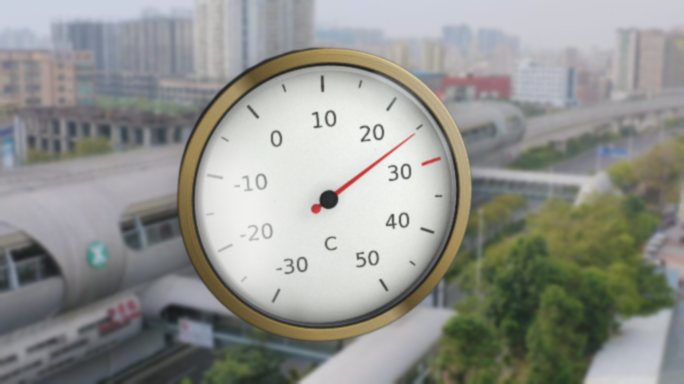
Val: 25 °C
